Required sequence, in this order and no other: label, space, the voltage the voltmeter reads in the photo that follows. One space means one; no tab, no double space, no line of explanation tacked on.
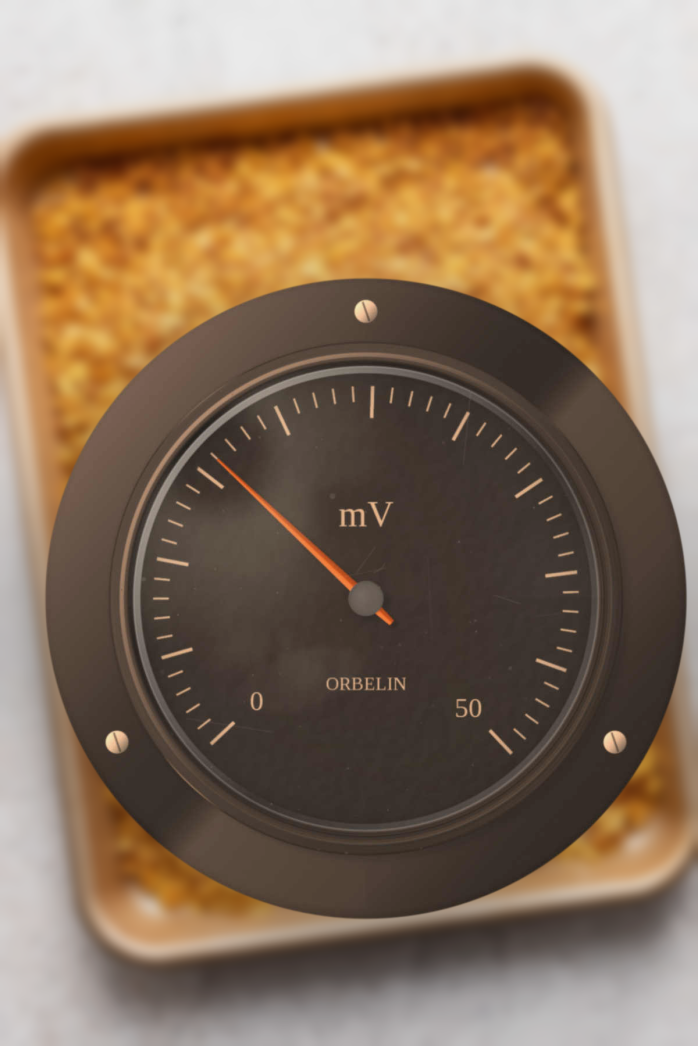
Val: 16 mV
